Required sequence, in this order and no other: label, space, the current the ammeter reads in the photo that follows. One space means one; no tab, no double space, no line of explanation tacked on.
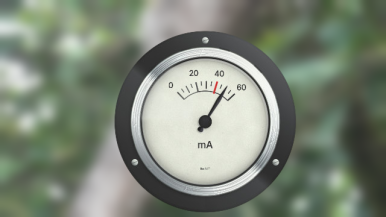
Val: 50 mA
